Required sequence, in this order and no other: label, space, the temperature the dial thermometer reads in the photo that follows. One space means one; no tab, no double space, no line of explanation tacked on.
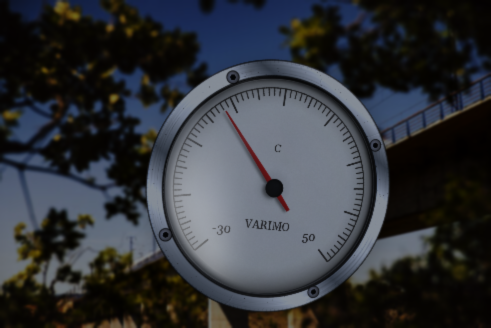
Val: -2 °C
